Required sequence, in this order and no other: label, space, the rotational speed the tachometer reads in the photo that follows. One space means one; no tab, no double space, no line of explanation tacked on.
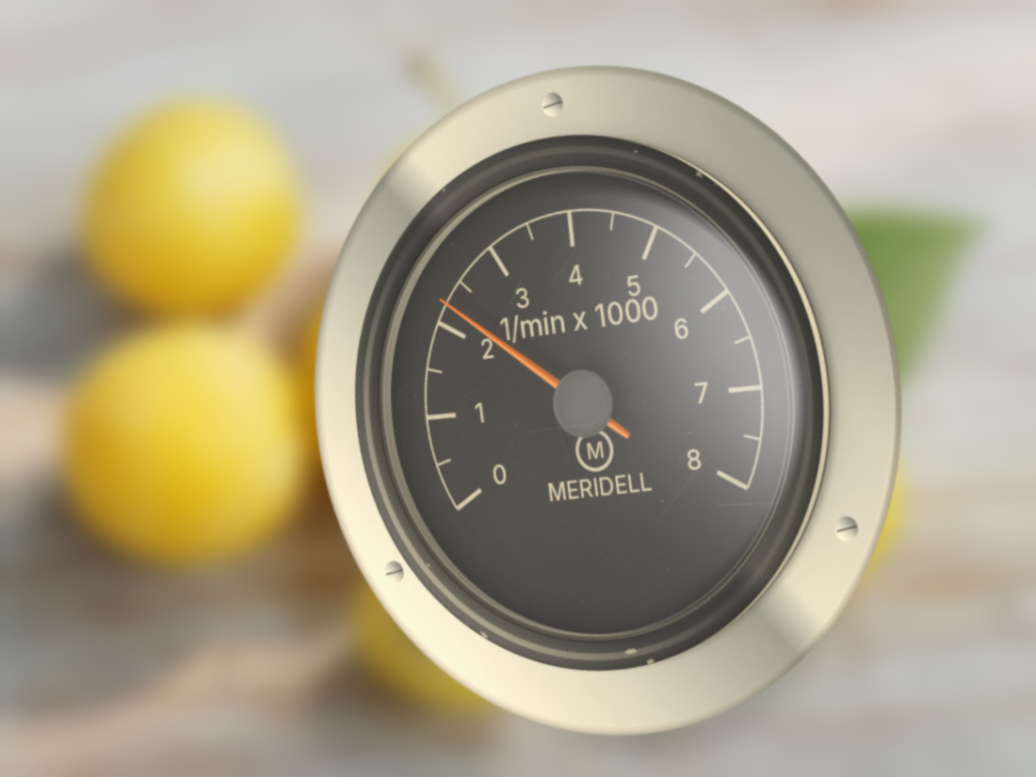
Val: 2250 rpm
